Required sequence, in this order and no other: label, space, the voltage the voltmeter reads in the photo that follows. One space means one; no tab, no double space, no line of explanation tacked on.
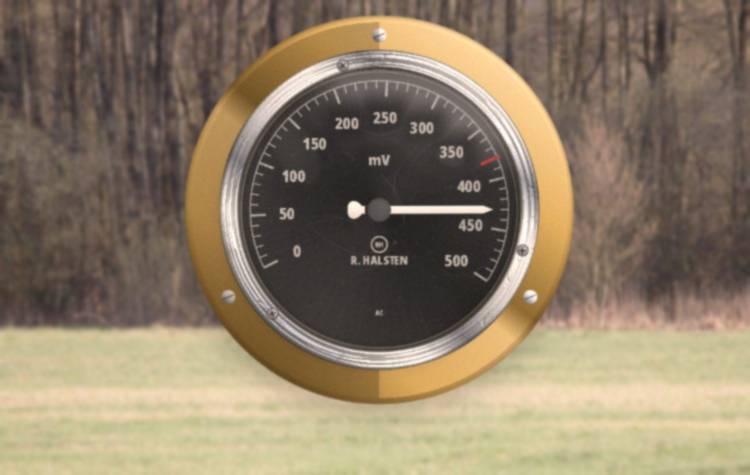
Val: 430 mV
